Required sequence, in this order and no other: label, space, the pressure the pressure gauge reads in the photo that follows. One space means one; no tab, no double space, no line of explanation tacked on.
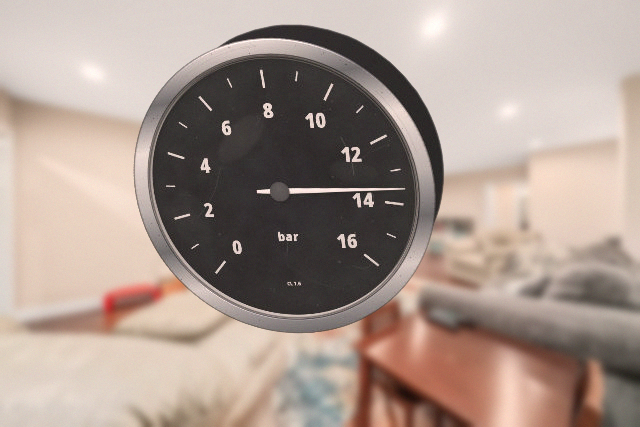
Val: 13.5 bar
